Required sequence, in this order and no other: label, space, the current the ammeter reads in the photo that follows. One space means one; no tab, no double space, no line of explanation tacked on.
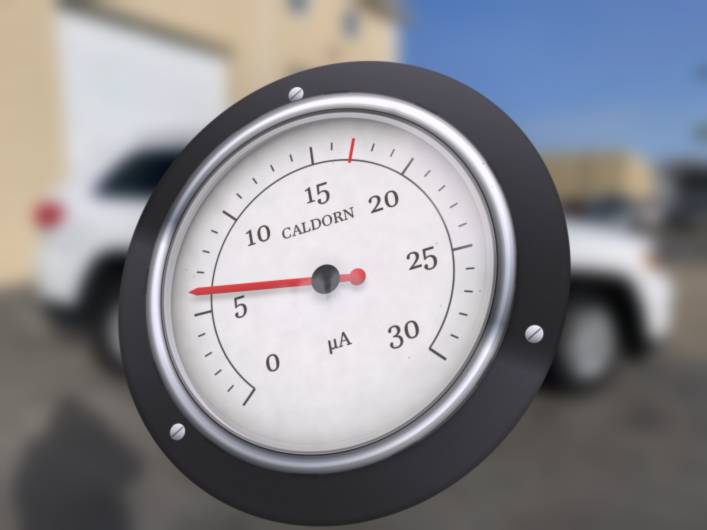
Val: 6 µA
